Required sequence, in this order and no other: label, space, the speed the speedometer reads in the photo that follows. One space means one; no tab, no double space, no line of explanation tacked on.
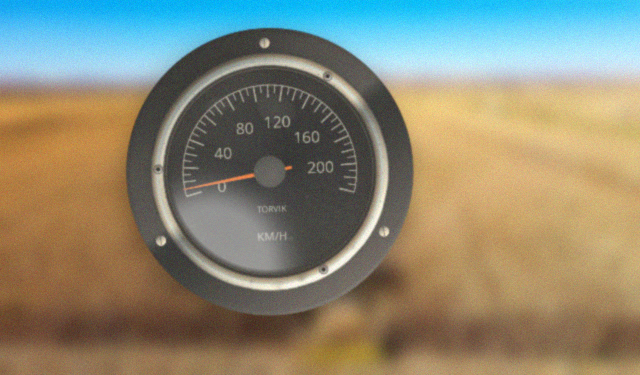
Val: 5 km/h
